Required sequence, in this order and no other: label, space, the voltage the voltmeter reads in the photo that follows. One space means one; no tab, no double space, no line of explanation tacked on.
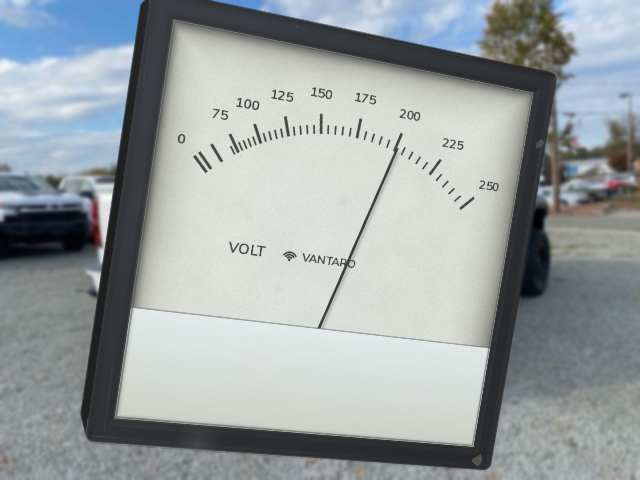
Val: 200 V
